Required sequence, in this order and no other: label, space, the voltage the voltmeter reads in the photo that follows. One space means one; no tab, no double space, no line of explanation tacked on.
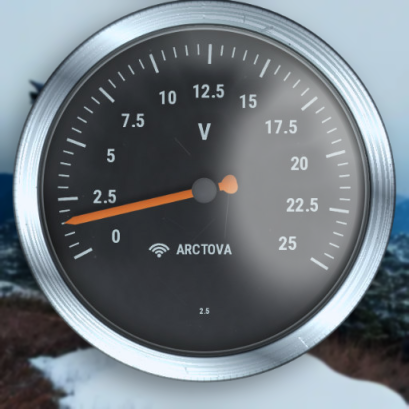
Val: 1.5 V
